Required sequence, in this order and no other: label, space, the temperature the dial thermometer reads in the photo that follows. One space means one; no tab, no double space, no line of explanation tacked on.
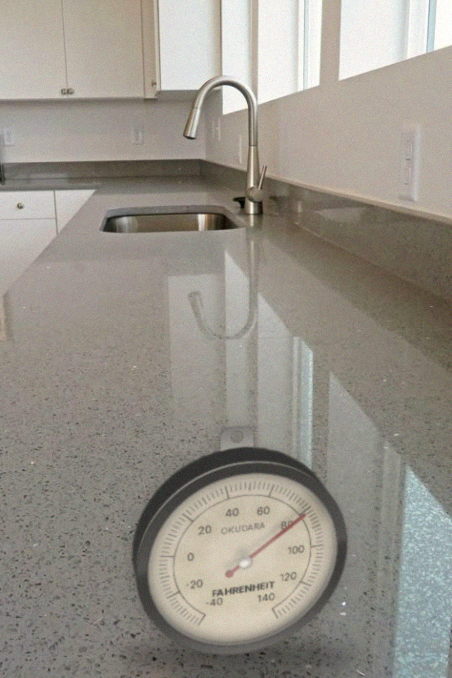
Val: 80 °F
